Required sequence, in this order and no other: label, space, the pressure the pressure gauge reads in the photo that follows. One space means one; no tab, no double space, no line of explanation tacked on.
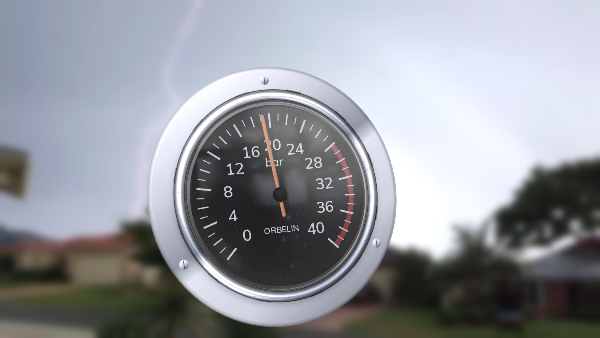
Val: 19 bar
